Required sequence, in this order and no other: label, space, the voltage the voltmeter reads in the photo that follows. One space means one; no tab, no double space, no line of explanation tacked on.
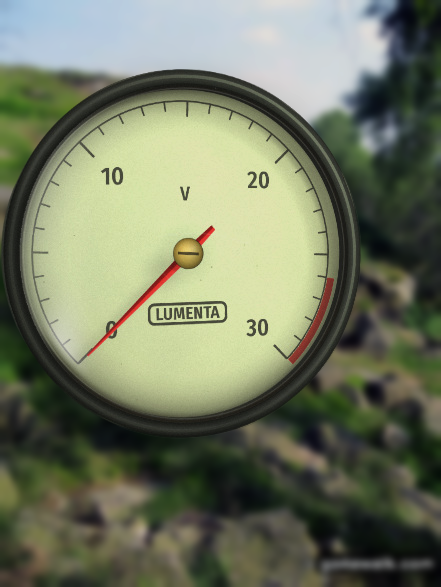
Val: 0 V
